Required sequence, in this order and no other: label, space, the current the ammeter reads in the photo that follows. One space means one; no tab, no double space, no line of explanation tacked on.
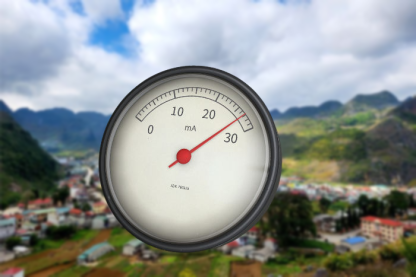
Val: 27 mA
